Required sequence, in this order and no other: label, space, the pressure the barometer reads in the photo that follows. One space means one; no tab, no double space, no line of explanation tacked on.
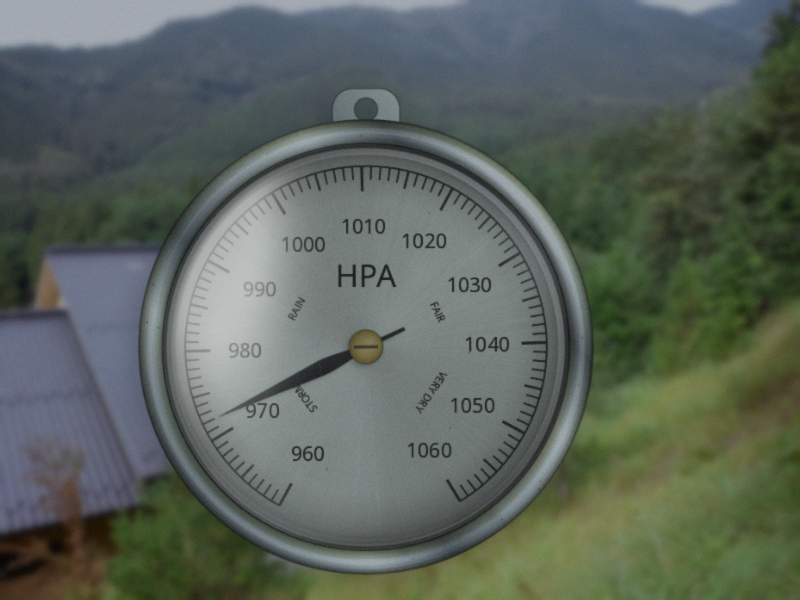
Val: 972 hPa
